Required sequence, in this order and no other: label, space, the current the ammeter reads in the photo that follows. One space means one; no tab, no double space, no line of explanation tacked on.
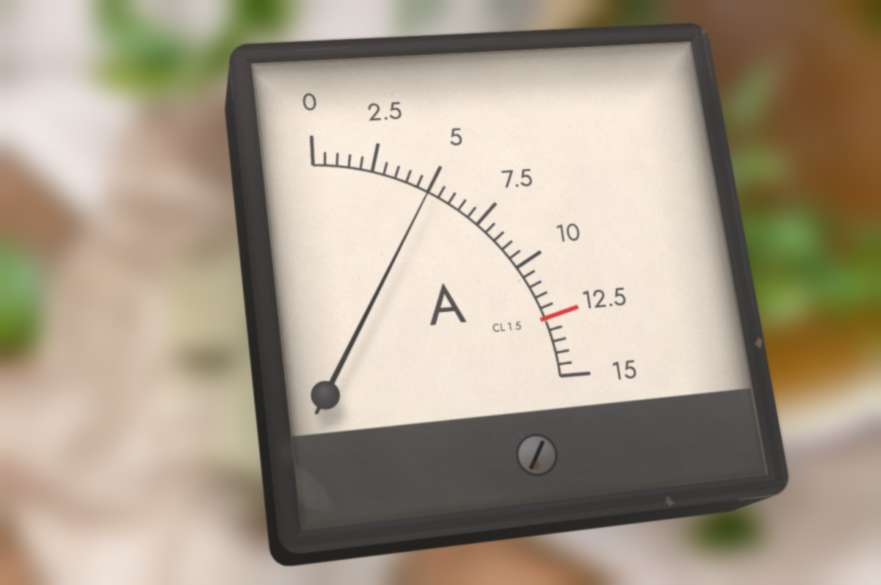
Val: 5 A
